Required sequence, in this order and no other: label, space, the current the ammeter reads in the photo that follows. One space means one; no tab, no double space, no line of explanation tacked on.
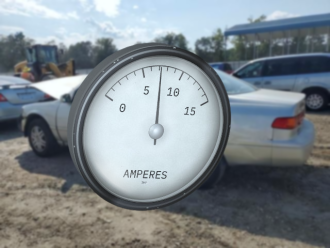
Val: 7 A
